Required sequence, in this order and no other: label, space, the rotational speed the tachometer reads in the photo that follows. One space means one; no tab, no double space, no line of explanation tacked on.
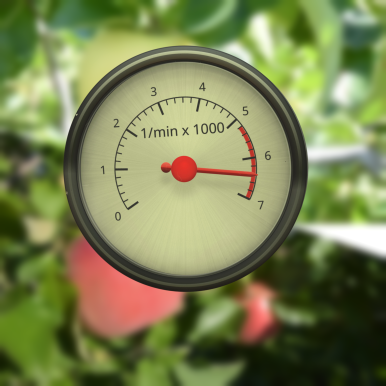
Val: 6400 rpm
